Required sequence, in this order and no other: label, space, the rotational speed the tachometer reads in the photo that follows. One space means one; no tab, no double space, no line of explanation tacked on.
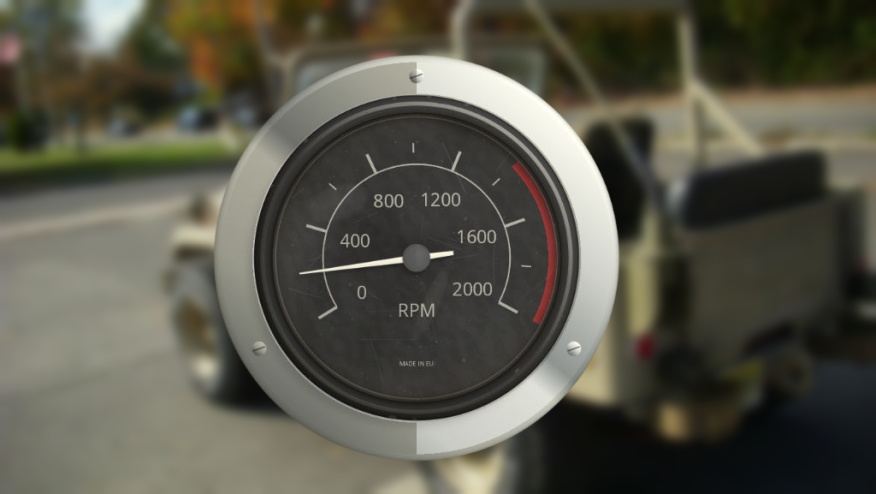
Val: 200 rpm
